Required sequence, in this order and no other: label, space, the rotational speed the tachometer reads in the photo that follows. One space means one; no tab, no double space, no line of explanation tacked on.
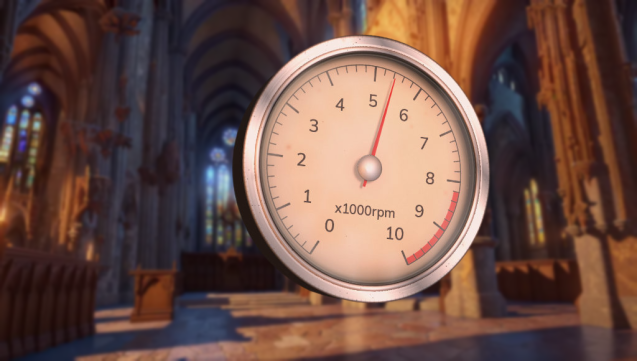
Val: 5400 rpm
